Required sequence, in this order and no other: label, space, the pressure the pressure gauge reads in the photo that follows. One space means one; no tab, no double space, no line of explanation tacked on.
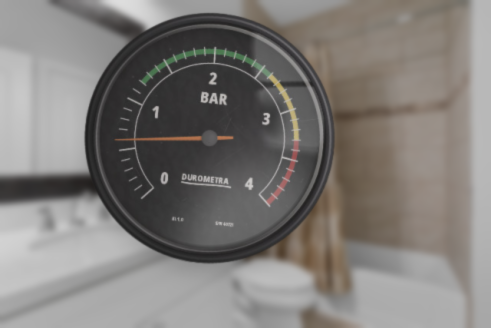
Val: 0.6 bar
